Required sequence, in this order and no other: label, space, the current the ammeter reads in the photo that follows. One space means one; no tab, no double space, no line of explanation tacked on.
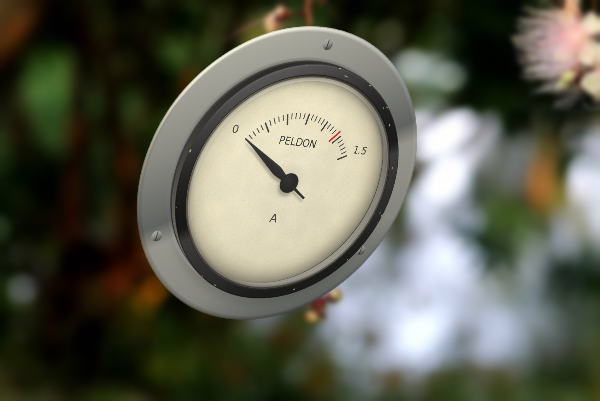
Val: 0 A
